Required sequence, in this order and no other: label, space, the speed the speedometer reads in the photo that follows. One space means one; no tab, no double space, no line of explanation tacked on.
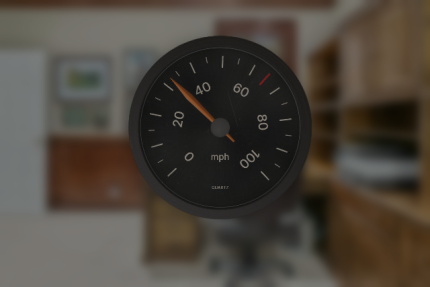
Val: 32.5 mph
